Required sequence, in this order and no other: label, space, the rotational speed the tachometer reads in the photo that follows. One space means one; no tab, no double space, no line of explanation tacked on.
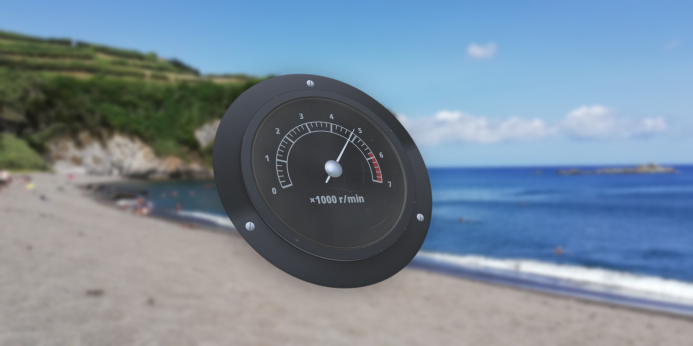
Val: 4800 rpm
